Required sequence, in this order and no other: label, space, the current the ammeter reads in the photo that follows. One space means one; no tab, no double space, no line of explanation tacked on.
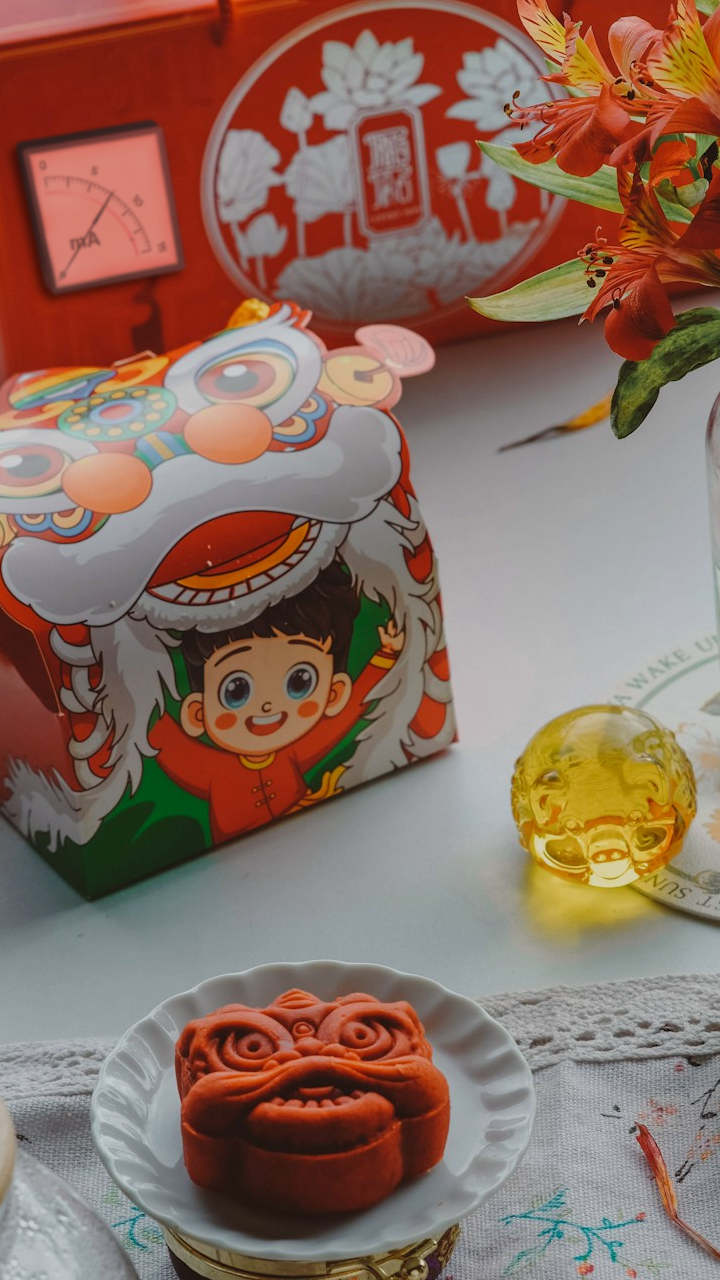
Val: 7.5 mA
